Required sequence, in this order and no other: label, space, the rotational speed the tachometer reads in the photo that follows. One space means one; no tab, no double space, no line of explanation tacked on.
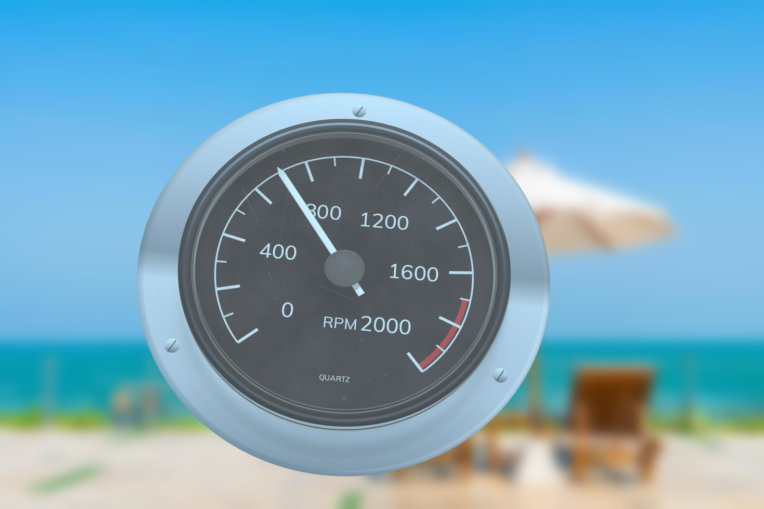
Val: 700 rpm
